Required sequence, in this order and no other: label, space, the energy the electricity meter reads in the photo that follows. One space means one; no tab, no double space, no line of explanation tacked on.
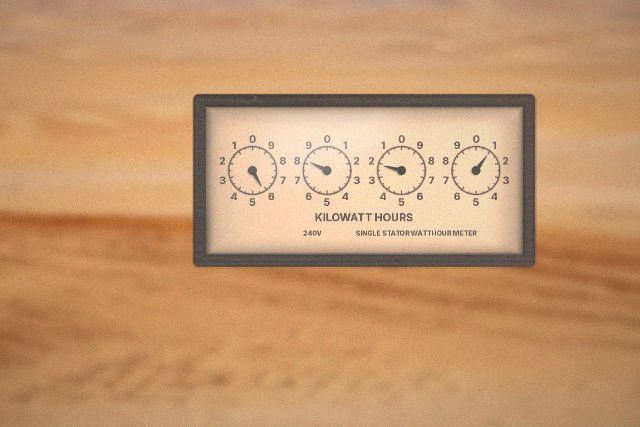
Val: 5821 kWh
